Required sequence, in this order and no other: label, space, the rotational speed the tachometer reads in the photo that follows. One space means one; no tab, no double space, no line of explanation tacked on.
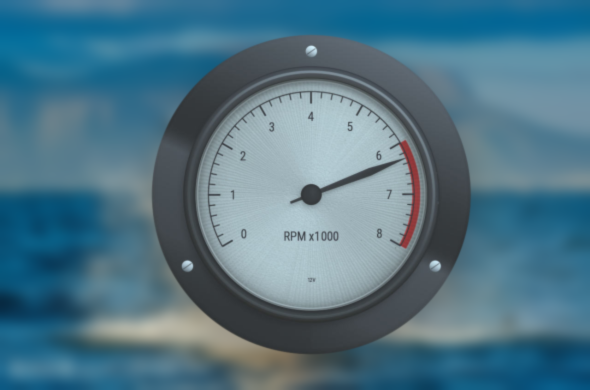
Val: 6300 rpm
